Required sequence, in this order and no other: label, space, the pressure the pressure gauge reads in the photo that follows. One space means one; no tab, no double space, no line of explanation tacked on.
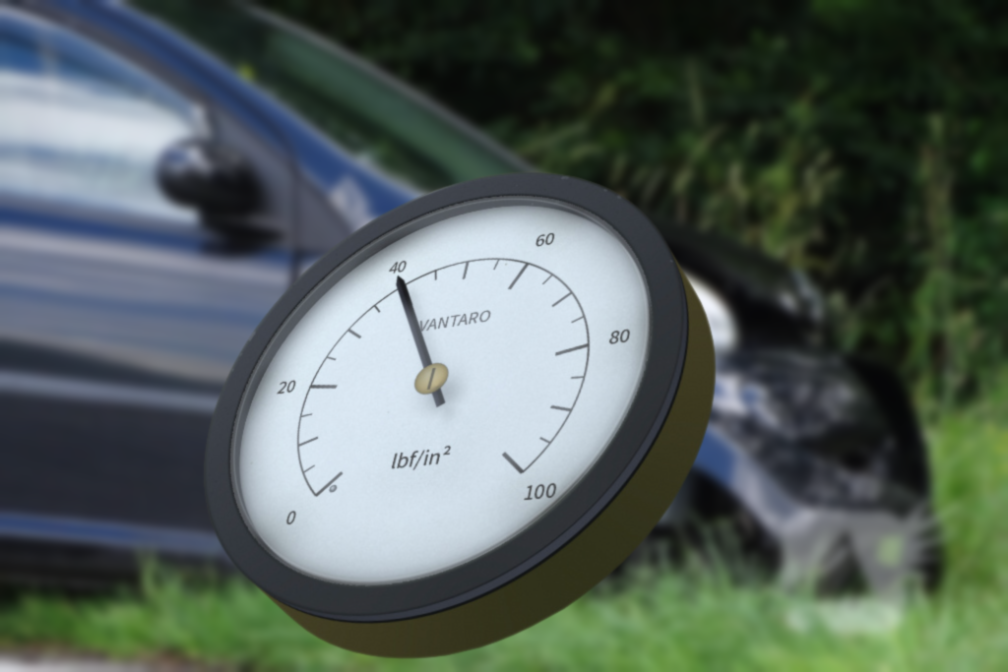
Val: 40 psi
